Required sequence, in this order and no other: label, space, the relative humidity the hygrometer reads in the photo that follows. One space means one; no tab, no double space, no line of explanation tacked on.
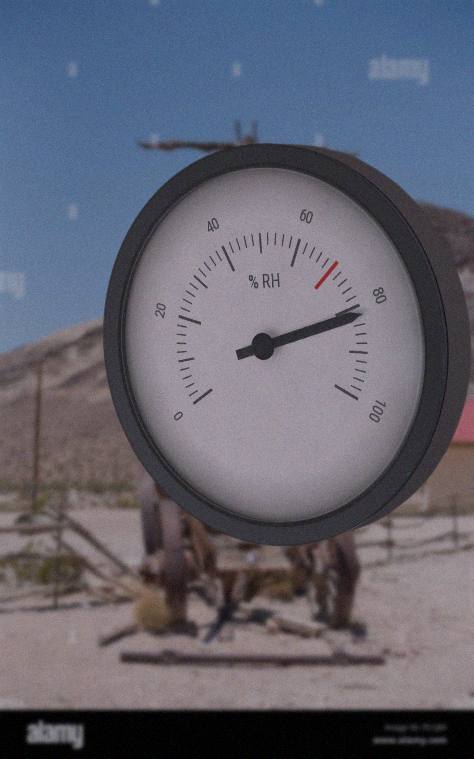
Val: 82 %
